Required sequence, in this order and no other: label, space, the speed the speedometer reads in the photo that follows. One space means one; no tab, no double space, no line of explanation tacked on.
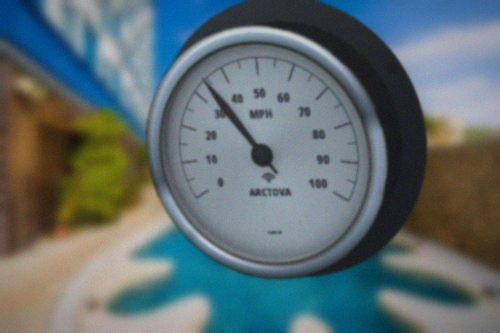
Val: 35 mph
